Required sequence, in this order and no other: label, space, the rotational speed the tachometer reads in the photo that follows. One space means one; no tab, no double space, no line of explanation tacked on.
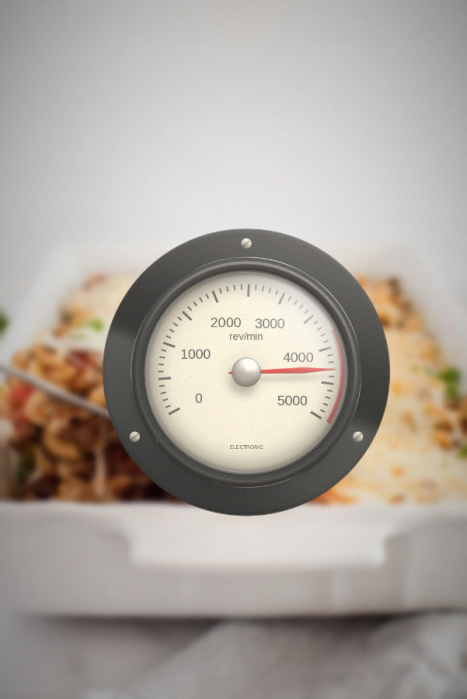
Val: 4300 rpm
